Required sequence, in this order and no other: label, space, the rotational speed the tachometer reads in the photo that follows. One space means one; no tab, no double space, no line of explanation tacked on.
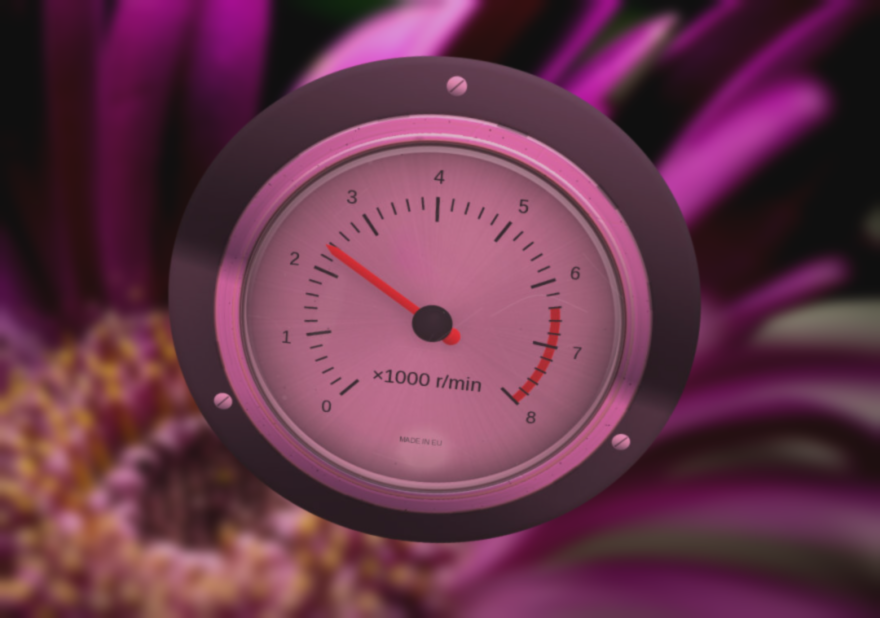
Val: 2400 rpm
